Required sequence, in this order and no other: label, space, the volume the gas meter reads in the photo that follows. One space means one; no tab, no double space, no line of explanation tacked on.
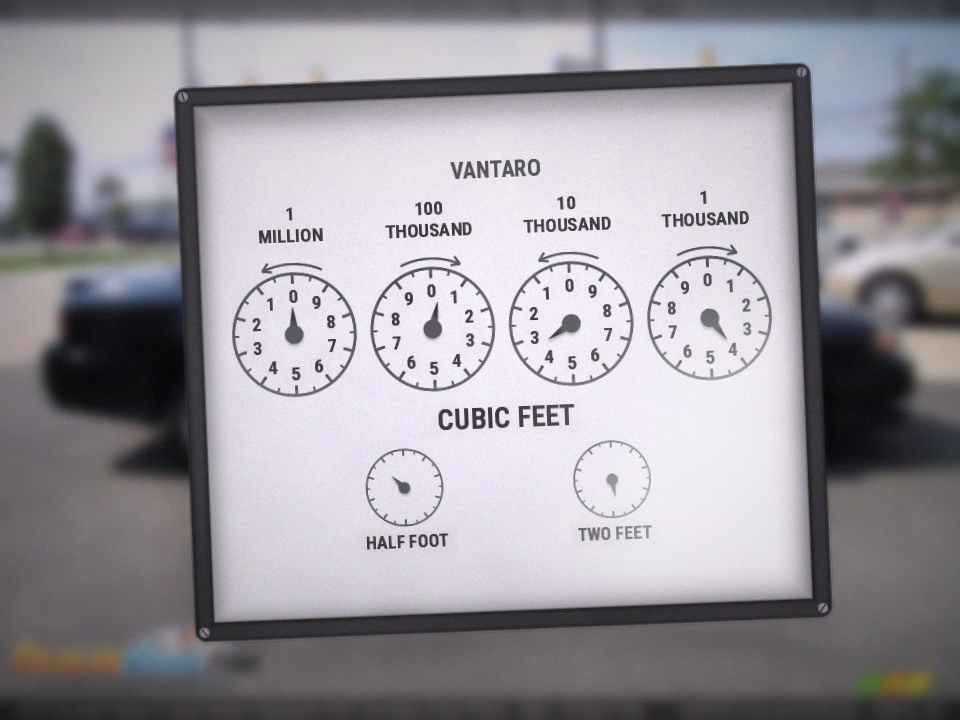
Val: 3400 ft³
